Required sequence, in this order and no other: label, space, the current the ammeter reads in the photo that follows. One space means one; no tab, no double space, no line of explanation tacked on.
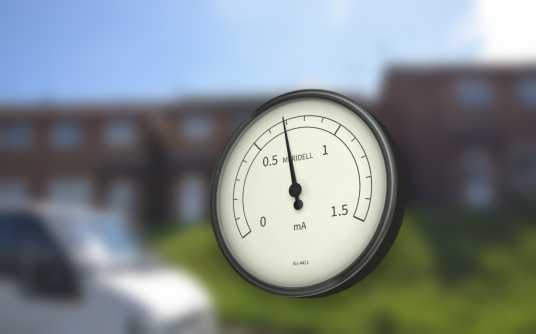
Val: 0.7 mA
